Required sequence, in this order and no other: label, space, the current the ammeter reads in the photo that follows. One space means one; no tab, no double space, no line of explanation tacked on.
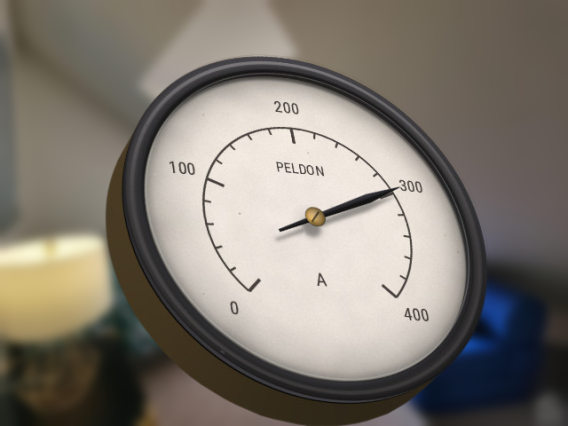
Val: 300 A
